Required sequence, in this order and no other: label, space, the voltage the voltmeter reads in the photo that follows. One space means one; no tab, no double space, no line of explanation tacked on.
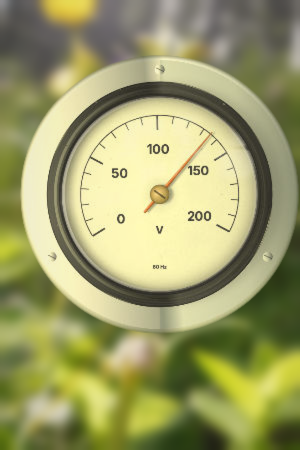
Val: 135 V
